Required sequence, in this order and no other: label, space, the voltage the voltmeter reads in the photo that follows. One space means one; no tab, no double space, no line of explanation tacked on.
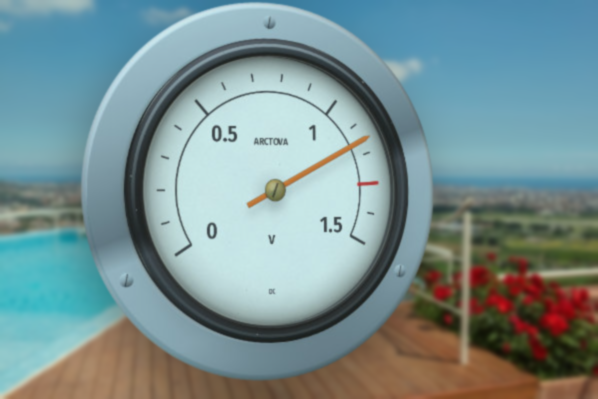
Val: 1.15 V
